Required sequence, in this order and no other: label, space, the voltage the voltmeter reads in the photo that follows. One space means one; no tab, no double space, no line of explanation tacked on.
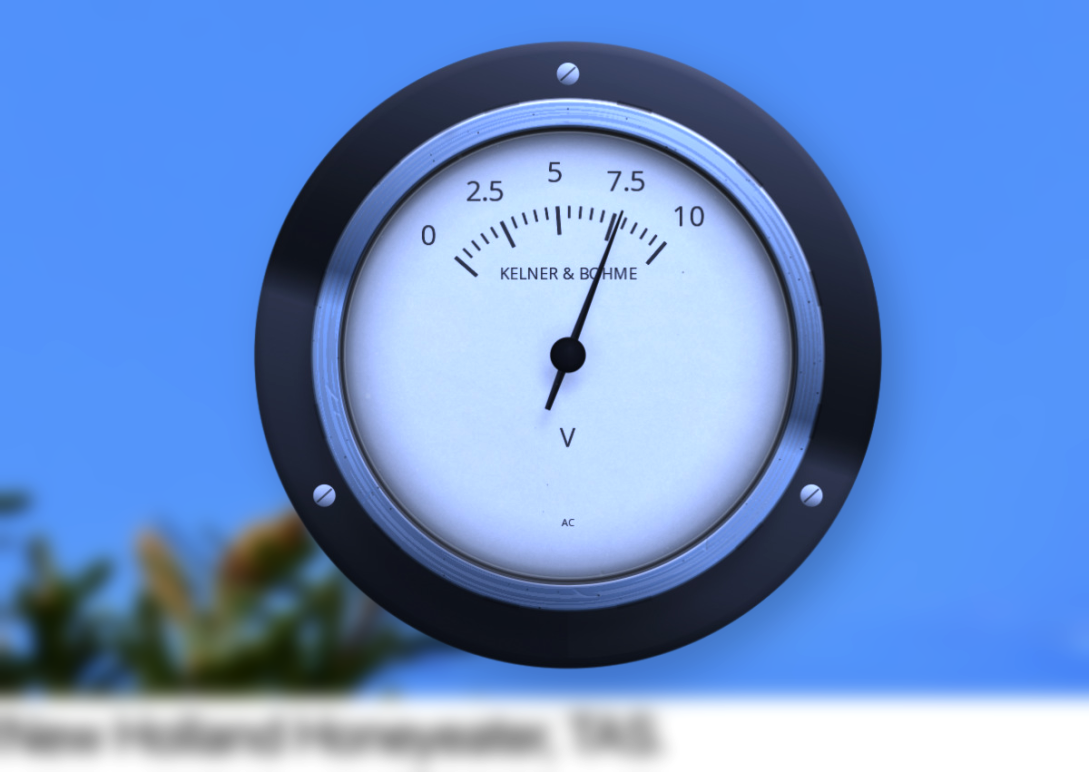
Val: 7.75 V
